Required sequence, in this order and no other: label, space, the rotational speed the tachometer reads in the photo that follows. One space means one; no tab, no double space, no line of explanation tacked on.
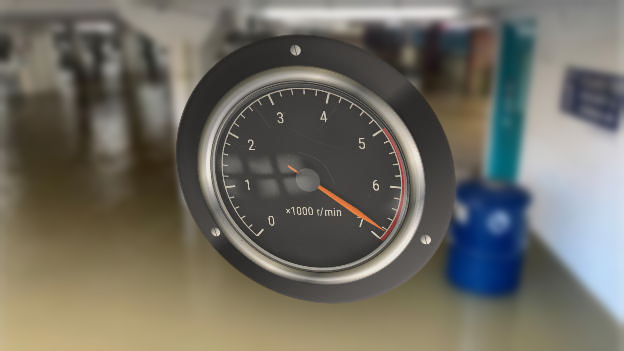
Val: 6800 rpm
